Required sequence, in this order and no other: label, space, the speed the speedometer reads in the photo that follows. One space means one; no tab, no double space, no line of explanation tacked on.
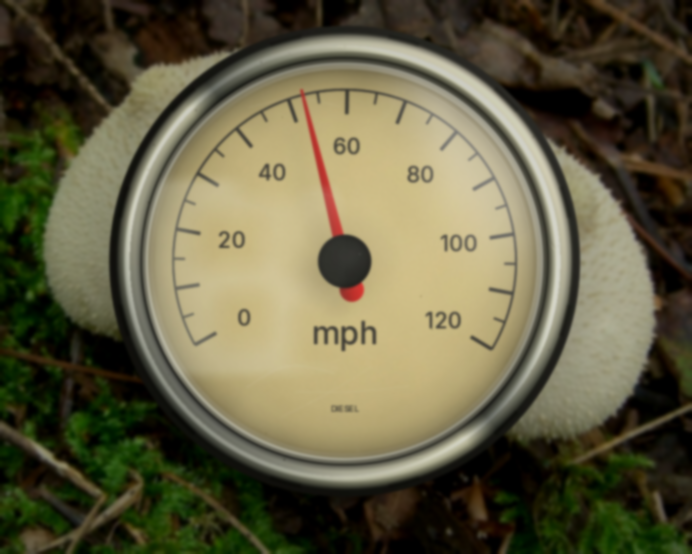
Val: 52.5 mph
